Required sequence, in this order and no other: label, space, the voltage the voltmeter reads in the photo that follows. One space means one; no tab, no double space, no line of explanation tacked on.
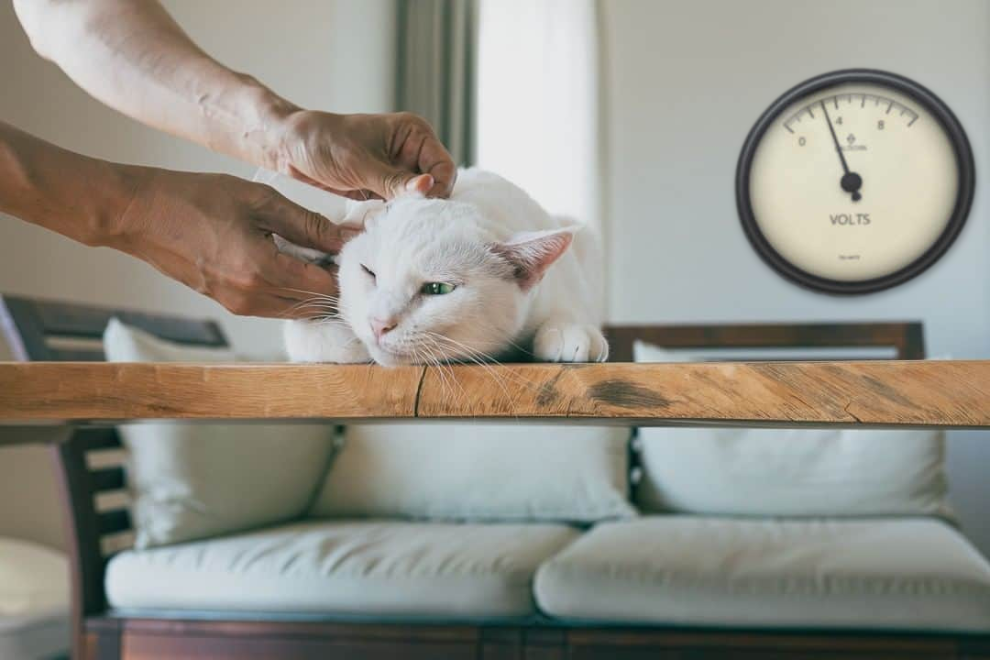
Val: 3 V
